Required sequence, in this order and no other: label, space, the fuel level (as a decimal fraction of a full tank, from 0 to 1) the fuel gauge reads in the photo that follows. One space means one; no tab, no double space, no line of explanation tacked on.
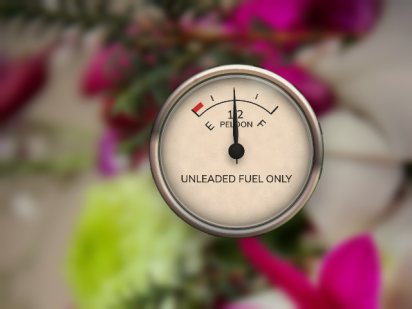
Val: 0.5
